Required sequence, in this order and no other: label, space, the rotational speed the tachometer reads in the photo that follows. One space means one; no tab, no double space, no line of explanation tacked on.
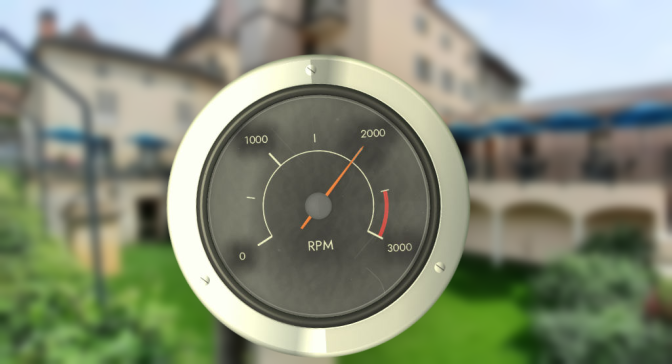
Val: 2000 rpm
